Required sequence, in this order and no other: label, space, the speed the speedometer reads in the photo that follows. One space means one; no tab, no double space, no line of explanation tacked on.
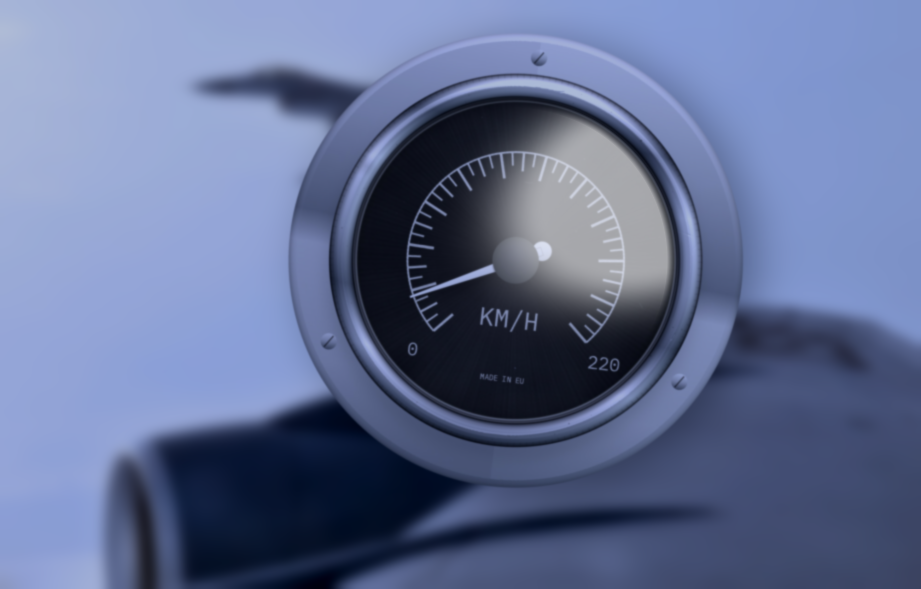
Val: 17.5 km/h
